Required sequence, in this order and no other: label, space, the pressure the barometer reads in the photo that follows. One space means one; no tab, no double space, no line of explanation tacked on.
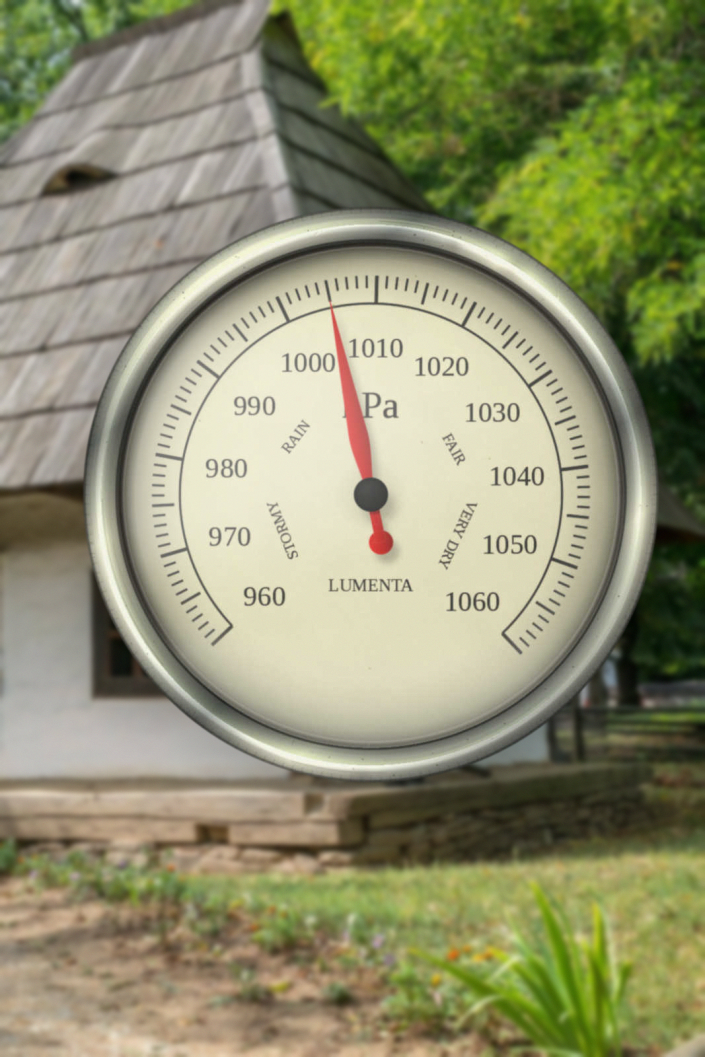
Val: 1005 hPa
